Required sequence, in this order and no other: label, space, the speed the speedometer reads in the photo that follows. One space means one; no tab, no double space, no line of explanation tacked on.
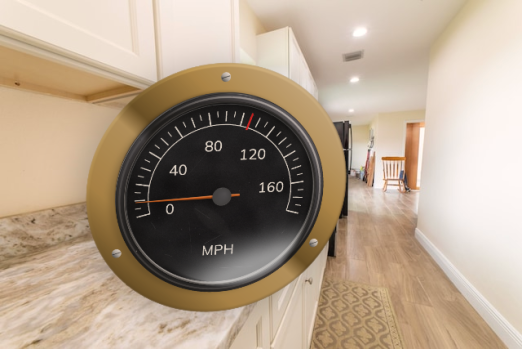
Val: 10 mph
